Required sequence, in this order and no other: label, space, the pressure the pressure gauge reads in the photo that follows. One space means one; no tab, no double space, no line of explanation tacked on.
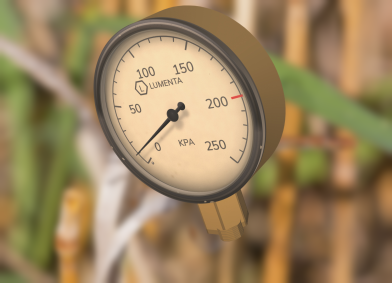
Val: 10 kPa
